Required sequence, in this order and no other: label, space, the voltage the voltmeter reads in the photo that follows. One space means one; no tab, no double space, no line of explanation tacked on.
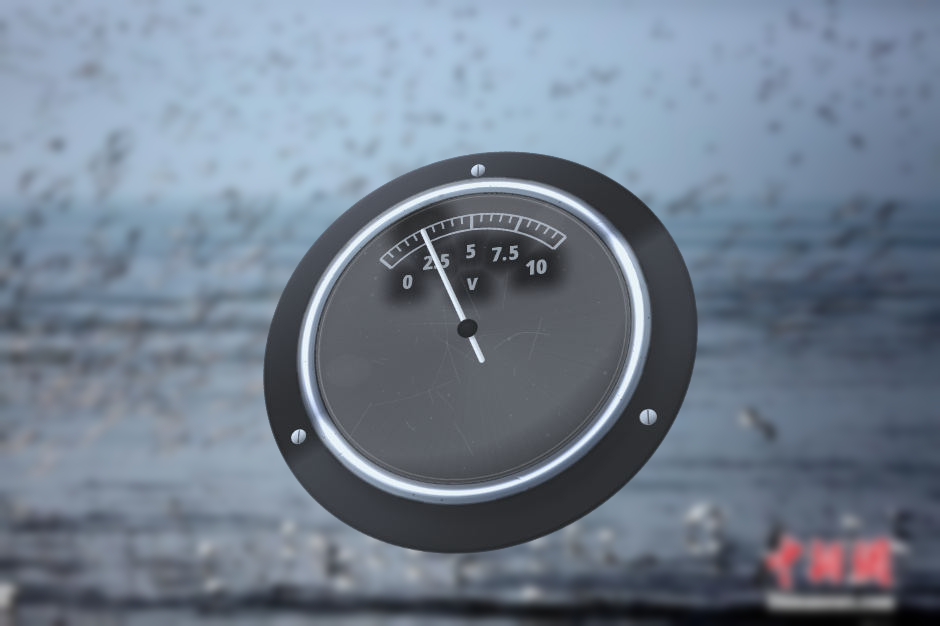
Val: 2.5 V
